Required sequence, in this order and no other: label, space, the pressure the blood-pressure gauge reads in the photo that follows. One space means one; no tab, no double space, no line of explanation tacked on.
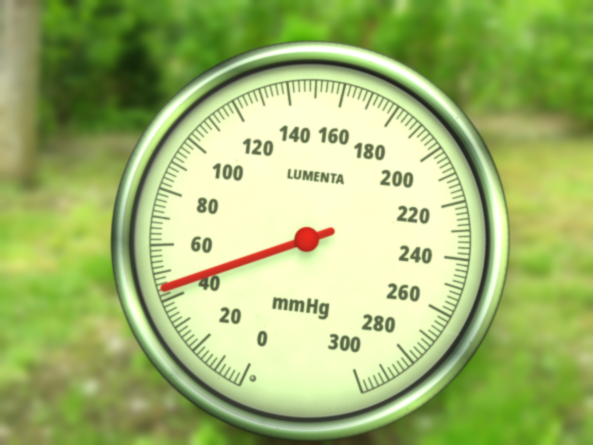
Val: 44 mmHg
